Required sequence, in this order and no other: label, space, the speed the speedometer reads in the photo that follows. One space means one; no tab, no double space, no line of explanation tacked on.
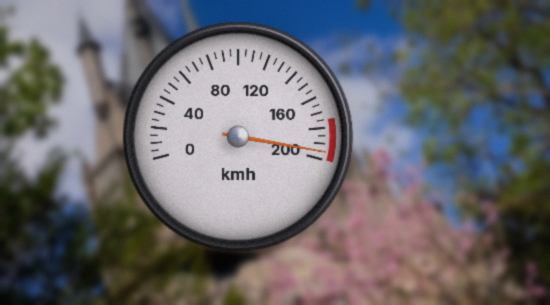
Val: 195 km/h
